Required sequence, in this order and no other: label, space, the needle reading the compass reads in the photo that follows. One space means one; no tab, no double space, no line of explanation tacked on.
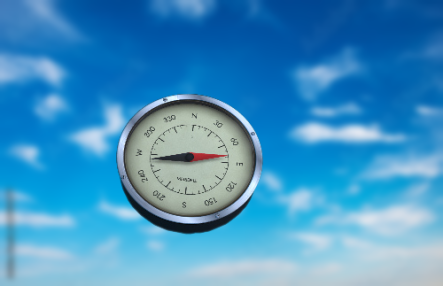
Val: 80 °
